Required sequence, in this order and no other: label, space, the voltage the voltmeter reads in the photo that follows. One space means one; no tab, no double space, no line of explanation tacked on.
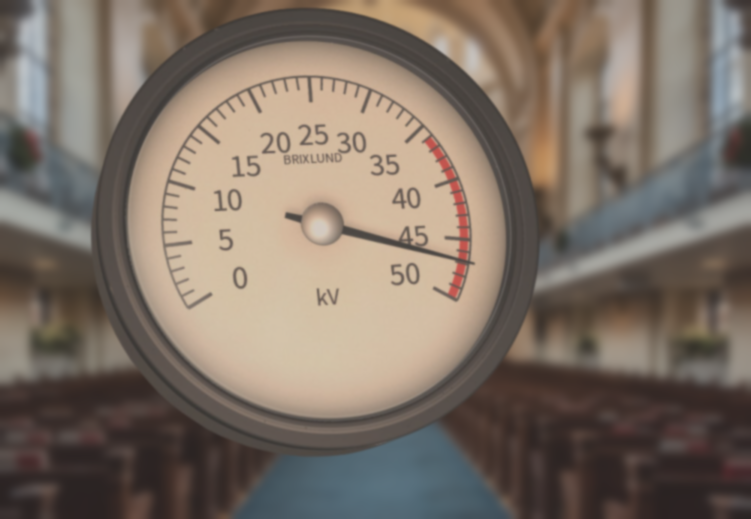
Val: 47 kV
